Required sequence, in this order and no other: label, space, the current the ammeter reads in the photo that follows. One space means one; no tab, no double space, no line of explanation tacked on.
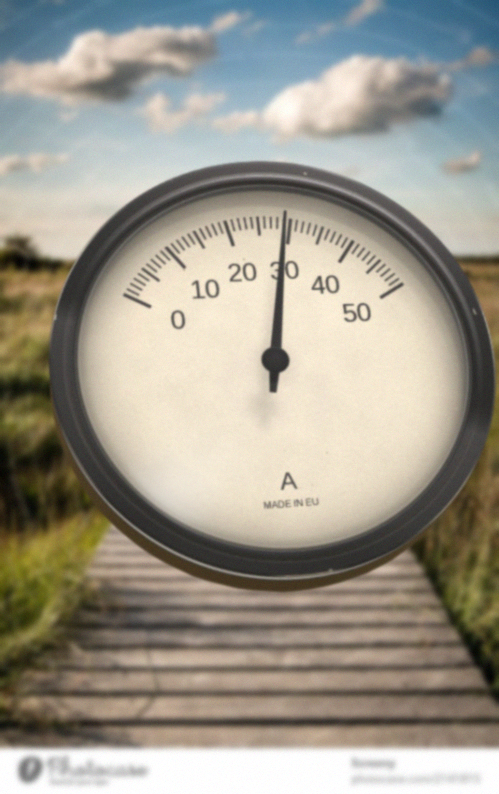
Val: 29 A
